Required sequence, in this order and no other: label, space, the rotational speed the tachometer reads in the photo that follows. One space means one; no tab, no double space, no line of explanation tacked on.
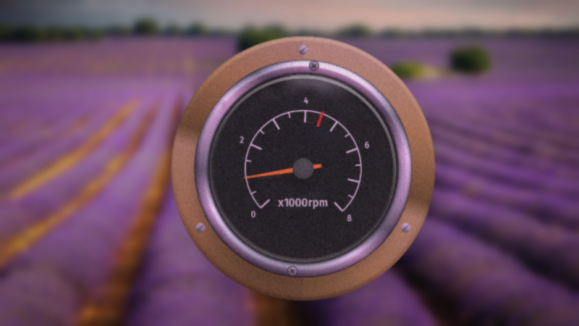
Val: 1000 rpm
